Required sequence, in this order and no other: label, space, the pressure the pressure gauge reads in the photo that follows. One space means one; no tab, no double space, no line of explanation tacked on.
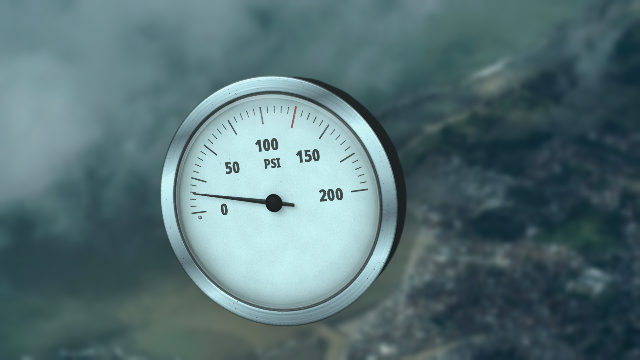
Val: 15 psi
